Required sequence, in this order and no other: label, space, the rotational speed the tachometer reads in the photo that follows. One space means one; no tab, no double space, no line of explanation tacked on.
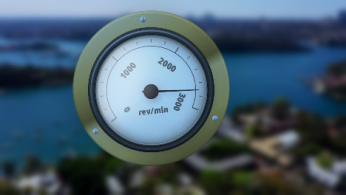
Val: 2700 rpm
